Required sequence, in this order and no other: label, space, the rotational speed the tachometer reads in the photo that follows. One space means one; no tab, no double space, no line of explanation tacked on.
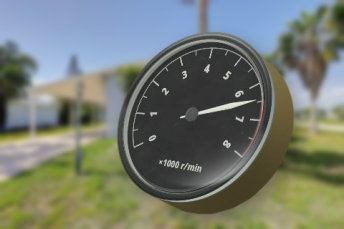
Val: 6500 rpm
